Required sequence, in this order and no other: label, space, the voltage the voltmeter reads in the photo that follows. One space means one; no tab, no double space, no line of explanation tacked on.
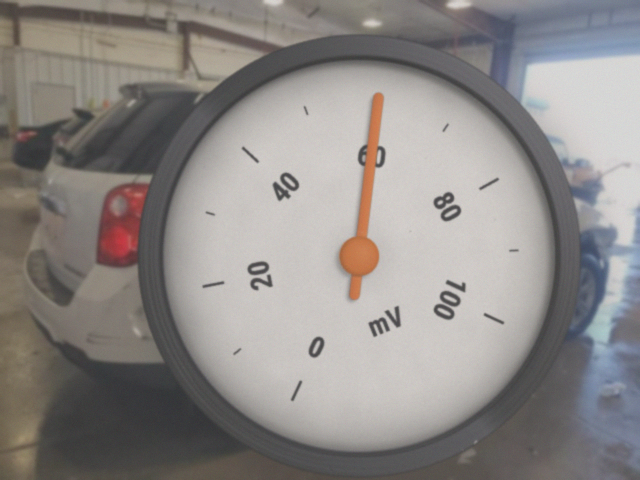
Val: 60 mV
